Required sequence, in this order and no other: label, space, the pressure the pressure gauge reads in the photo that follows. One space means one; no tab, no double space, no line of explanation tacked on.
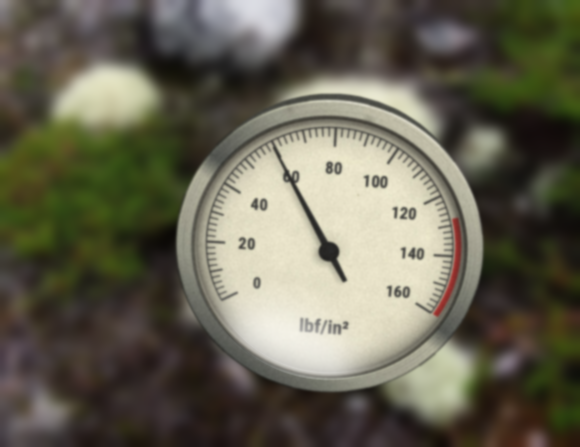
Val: 60 psi
